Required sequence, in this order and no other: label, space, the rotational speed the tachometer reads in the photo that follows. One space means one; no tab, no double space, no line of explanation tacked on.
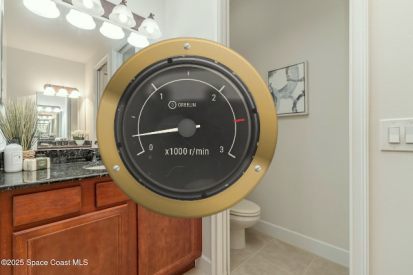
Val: 250 rpm
